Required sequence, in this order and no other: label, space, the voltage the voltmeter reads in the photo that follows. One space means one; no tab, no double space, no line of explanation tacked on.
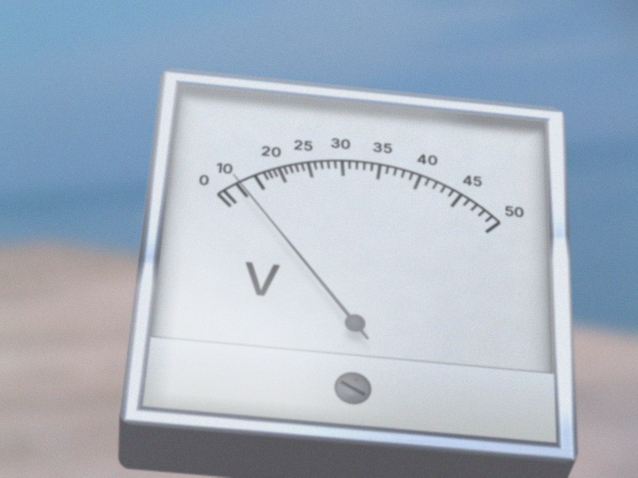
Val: 10 V
